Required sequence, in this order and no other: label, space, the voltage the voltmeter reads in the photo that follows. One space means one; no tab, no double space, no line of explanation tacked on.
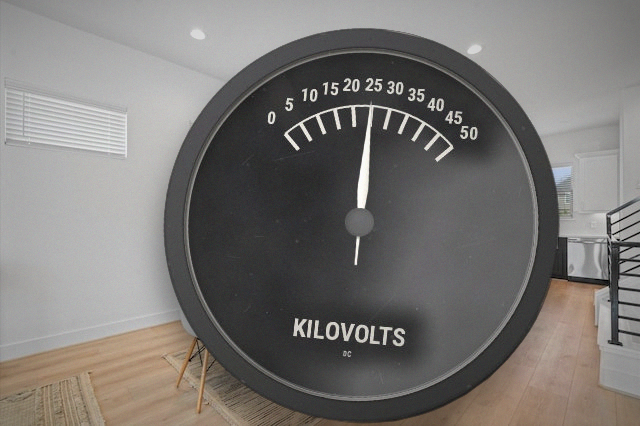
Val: 25 kV
